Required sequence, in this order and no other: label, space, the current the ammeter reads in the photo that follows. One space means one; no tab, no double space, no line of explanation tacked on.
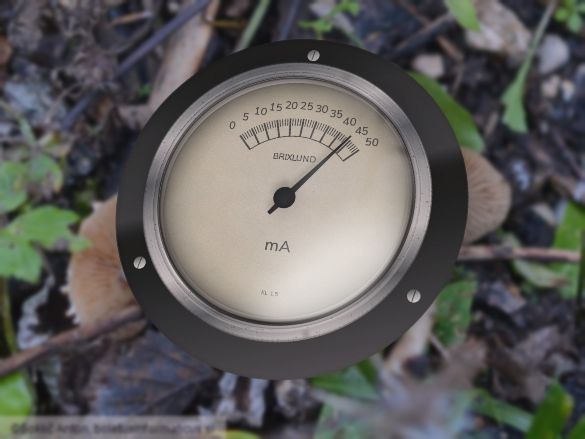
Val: 45 mA
